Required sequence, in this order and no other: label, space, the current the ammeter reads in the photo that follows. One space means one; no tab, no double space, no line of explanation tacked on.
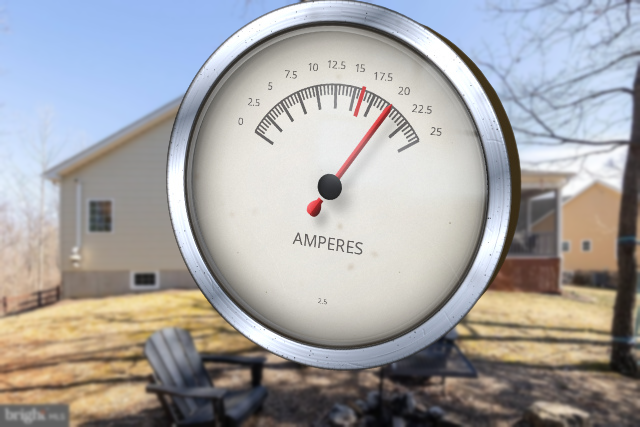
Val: 20 A
